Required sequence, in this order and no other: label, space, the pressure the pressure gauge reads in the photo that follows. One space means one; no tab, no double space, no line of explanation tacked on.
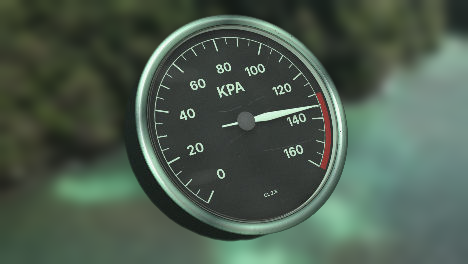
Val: 135 kPa
